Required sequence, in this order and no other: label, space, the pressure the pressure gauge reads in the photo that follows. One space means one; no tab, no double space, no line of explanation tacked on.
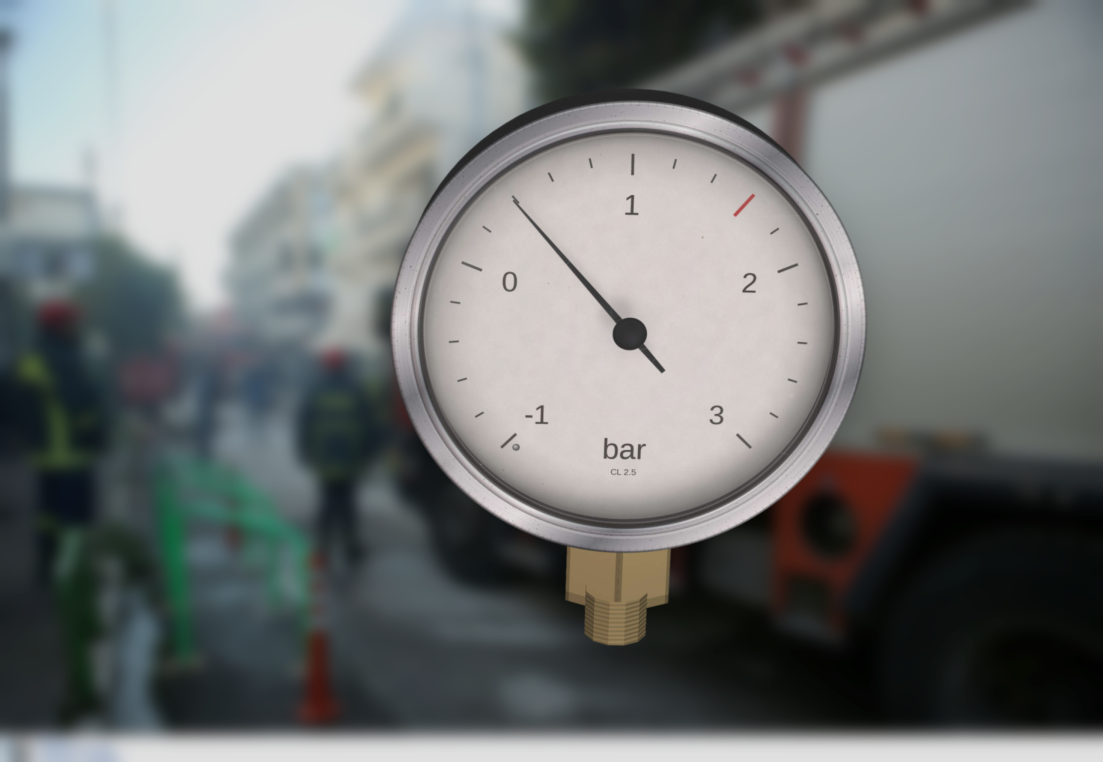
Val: 0.4 bar
